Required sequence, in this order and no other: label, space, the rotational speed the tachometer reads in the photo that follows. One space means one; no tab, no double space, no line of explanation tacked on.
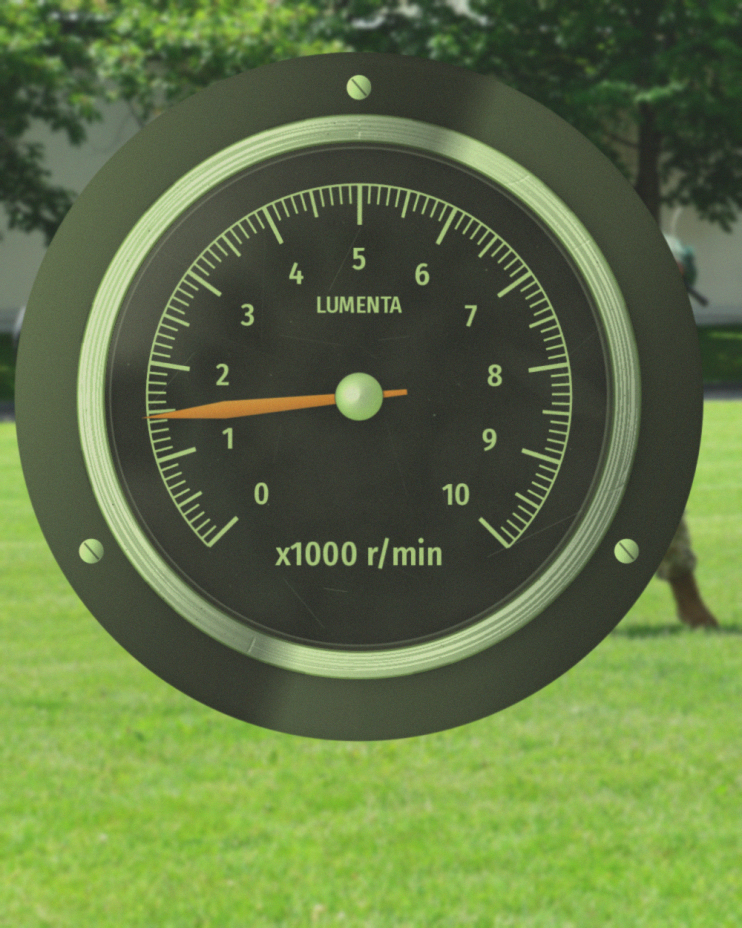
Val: 1450 rpm
